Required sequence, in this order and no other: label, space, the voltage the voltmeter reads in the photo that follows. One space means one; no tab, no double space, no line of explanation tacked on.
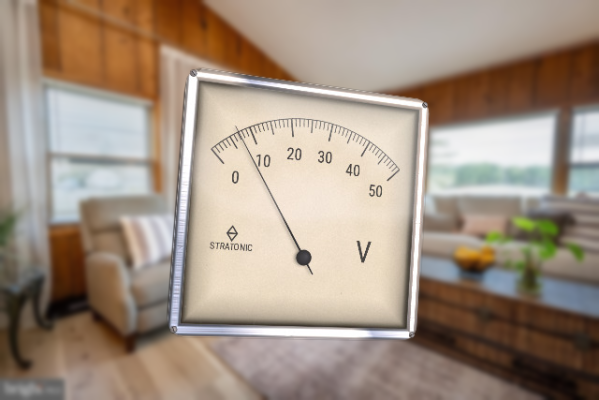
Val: 7 V
